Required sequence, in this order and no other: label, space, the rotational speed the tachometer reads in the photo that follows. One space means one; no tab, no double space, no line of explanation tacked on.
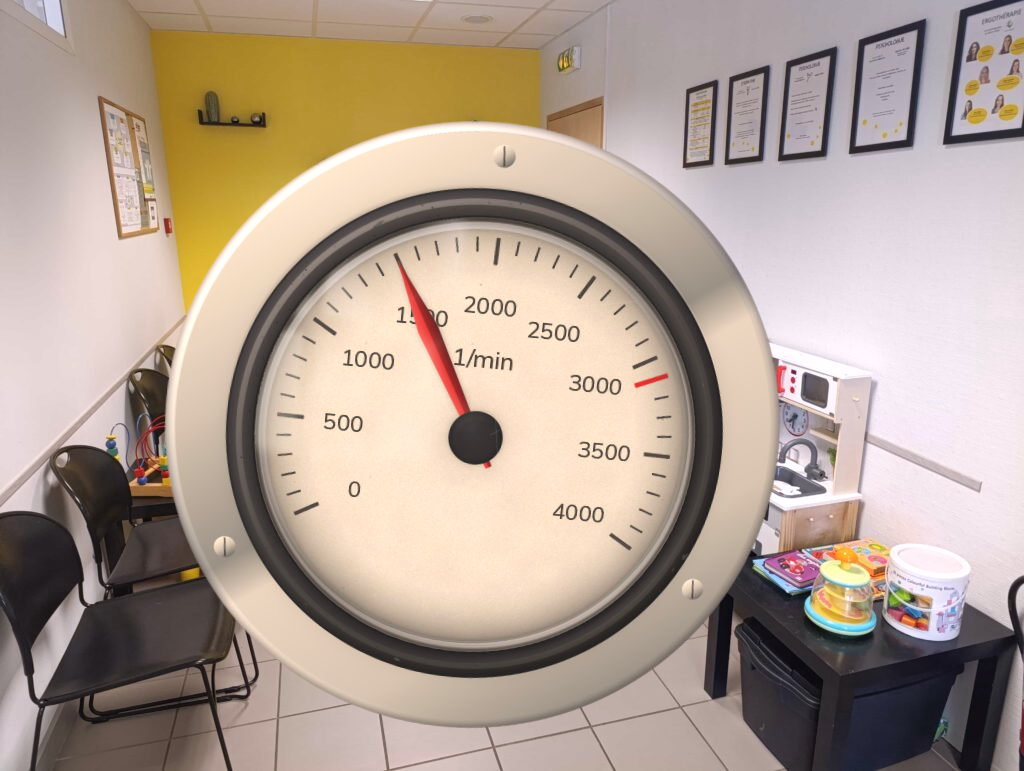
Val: 1500 rpm
